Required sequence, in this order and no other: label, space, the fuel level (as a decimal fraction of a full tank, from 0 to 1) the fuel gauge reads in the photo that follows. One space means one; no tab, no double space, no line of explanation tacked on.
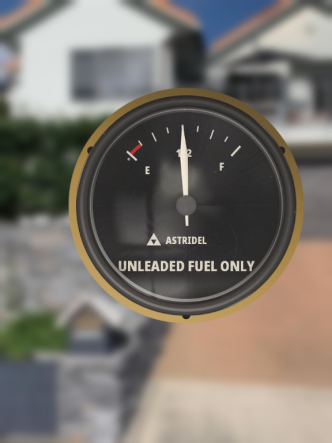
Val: 0.5
